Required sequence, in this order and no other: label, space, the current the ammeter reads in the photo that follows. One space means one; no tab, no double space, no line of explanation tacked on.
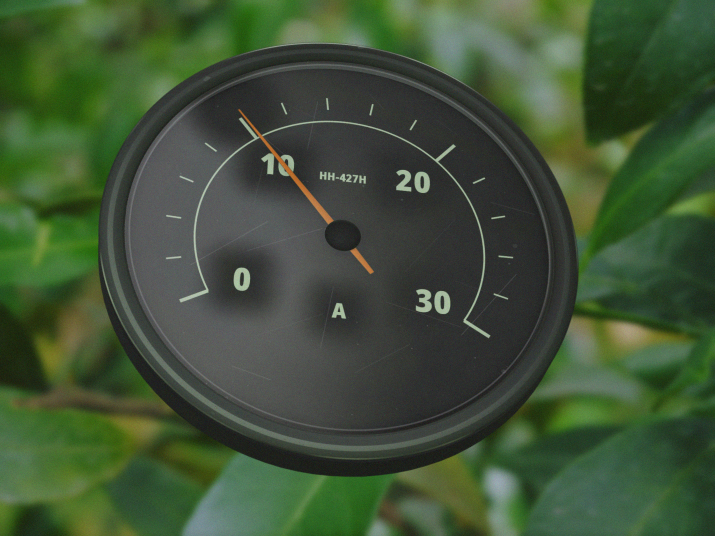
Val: 10 A
